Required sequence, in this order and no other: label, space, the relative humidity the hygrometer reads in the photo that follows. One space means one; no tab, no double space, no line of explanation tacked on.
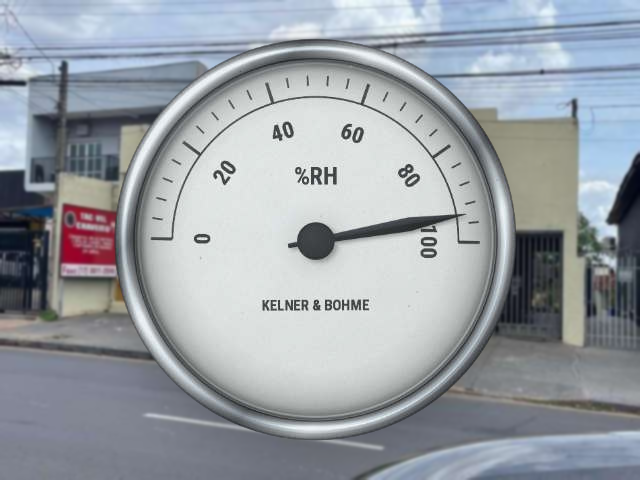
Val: 94 %
